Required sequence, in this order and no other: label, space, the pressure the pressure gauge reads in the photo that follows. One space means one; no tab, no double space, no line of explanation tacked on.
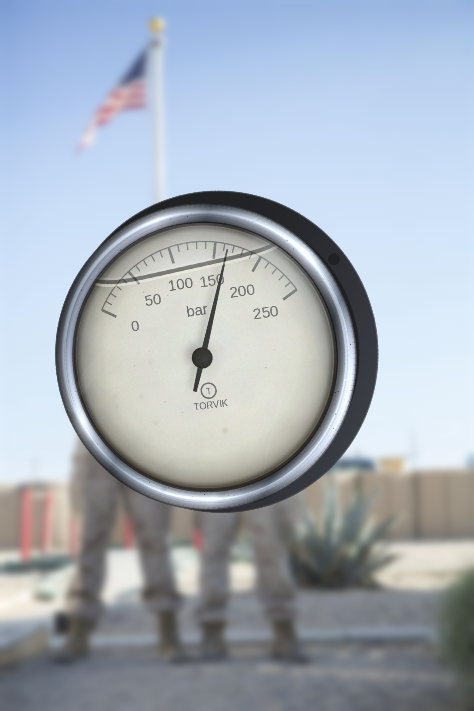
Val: 165 bar
